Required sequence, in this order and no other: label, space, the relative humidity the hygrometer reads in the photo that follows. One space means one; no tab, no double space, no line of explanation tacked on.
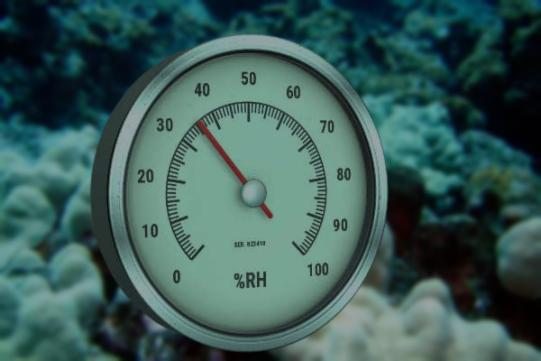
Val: 35 %
